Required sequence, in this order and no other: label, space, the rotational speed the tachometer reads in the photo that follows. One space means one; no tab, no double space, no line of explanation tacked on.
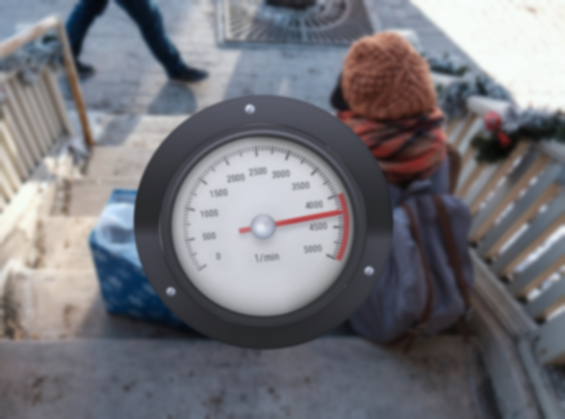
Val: 4250 rpm
